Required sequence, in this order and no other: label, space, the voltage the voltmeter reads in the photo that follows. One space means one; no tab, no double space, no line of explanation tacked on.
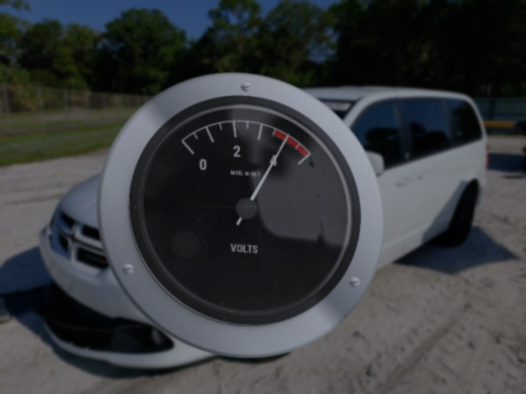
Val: 4 V
